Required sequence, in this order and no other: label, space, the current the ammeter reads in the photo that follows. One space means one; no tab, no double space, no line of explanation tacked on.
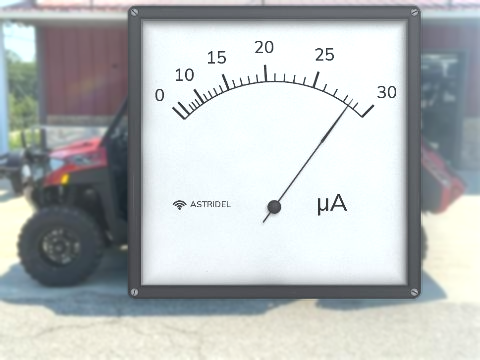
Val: 28.5 µA
